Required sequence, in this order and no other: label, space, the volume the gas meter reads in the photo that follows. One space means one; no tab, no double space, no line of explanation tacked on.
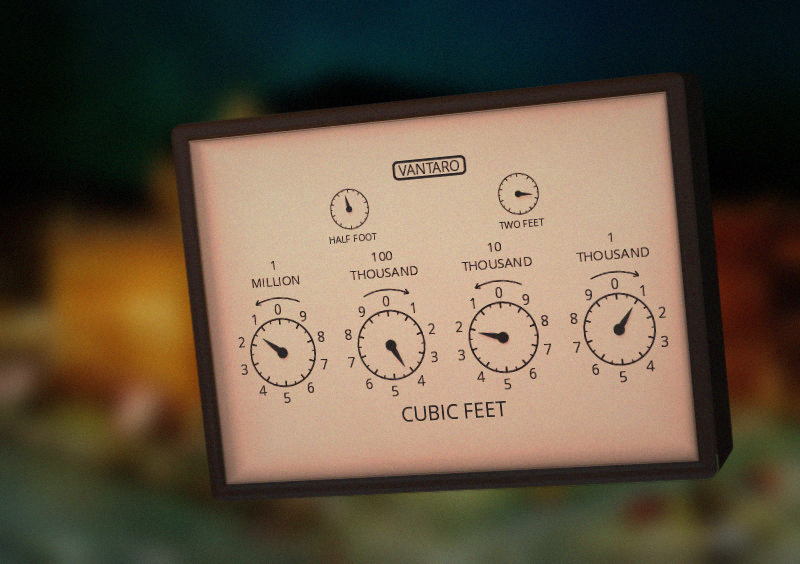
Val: 142100 ft³
